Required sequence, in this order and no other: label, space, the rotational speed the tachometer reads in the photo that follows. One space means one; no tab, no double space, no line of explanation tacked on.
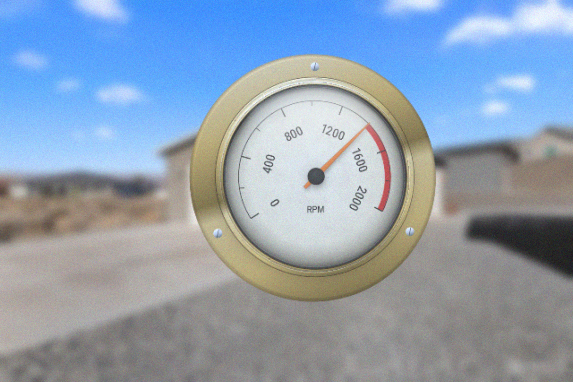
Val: 1400 rpm
